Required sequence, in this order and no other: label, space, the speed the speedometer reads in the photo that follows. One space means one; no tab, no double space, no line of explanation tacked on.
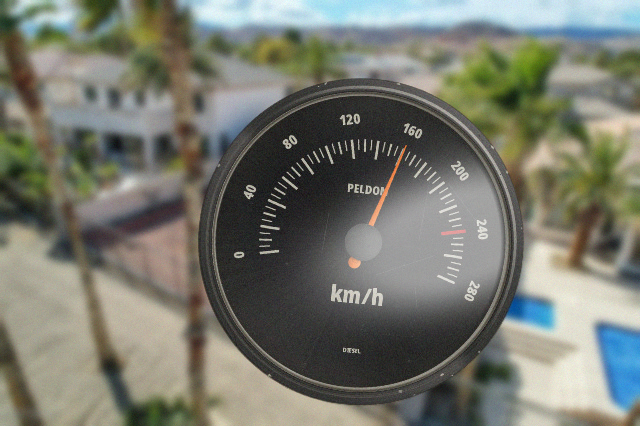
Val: 160 km/h
